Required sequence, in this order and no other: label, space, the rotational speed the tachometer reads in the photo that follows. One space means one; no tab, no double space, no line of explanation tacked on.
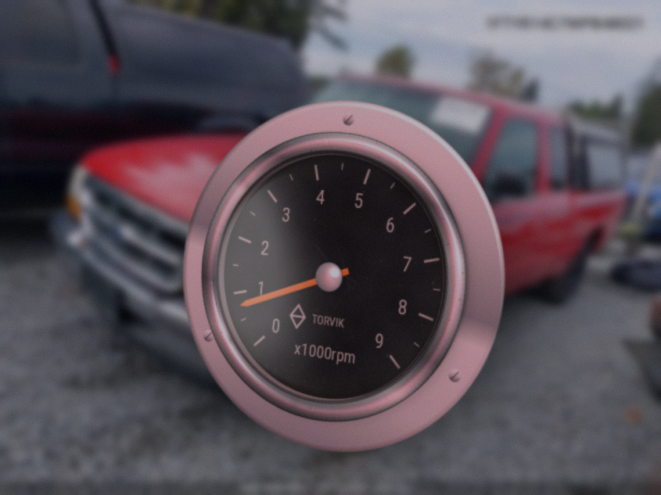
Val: 750 rpm
